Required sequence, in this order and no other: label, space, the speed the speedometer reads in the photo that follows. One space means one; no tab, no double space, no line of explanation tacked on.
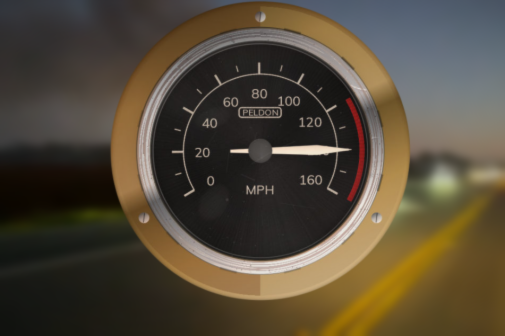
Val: 140 mph
